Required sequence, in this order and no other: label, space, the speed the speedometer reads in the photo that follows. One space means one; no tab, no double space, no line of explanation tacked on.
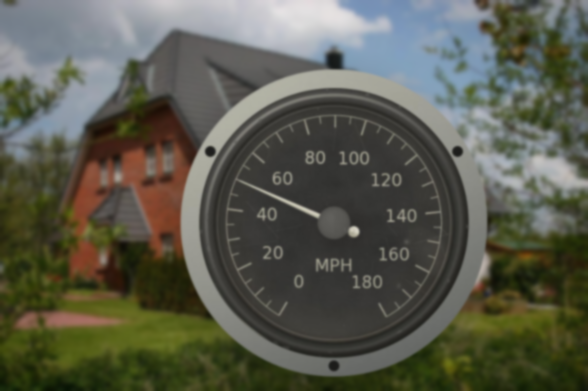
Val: 50 mph
